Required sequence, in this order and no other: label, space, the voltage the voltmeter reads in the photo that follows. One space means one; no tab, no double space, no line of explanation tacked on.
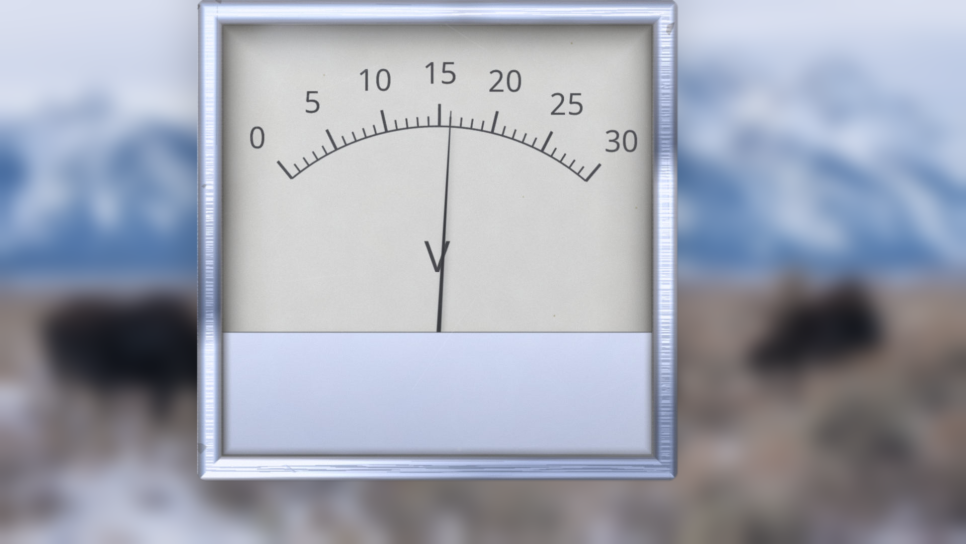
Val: 16 V
